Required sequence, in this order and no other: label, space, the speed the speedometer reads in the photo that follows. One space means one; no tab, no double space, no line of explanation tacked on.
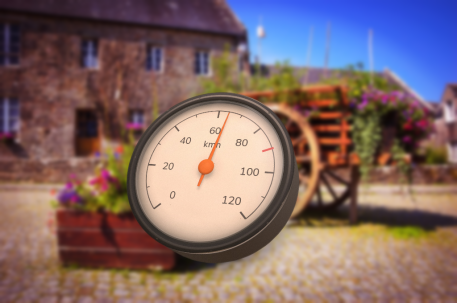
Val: 65 km/h
